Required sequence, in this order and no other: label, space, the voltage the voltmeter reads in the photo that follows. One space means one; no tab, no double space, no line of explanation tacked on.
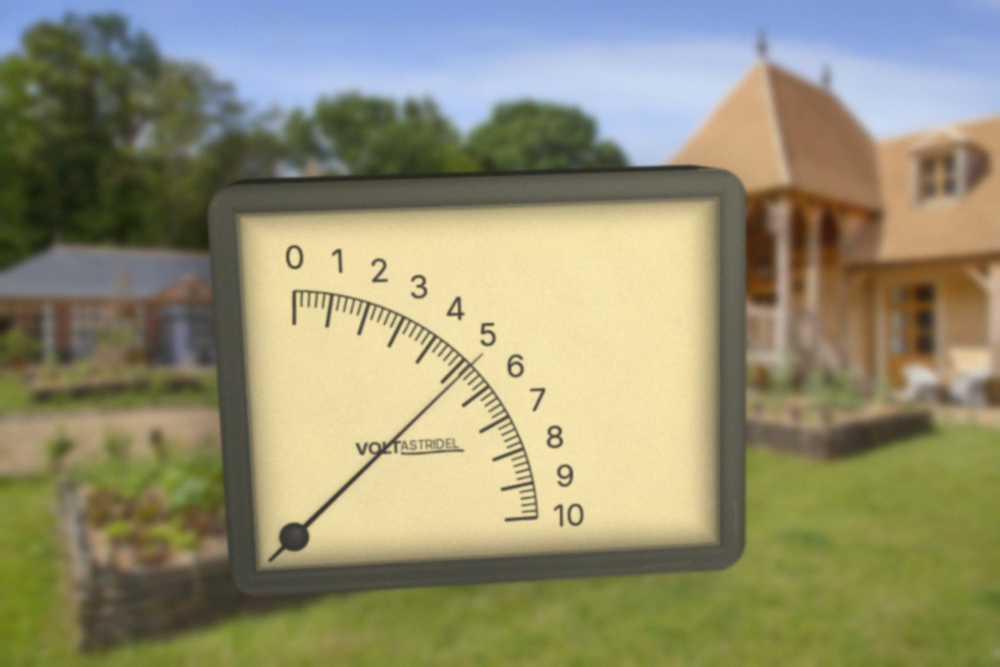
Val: 5.2 V
